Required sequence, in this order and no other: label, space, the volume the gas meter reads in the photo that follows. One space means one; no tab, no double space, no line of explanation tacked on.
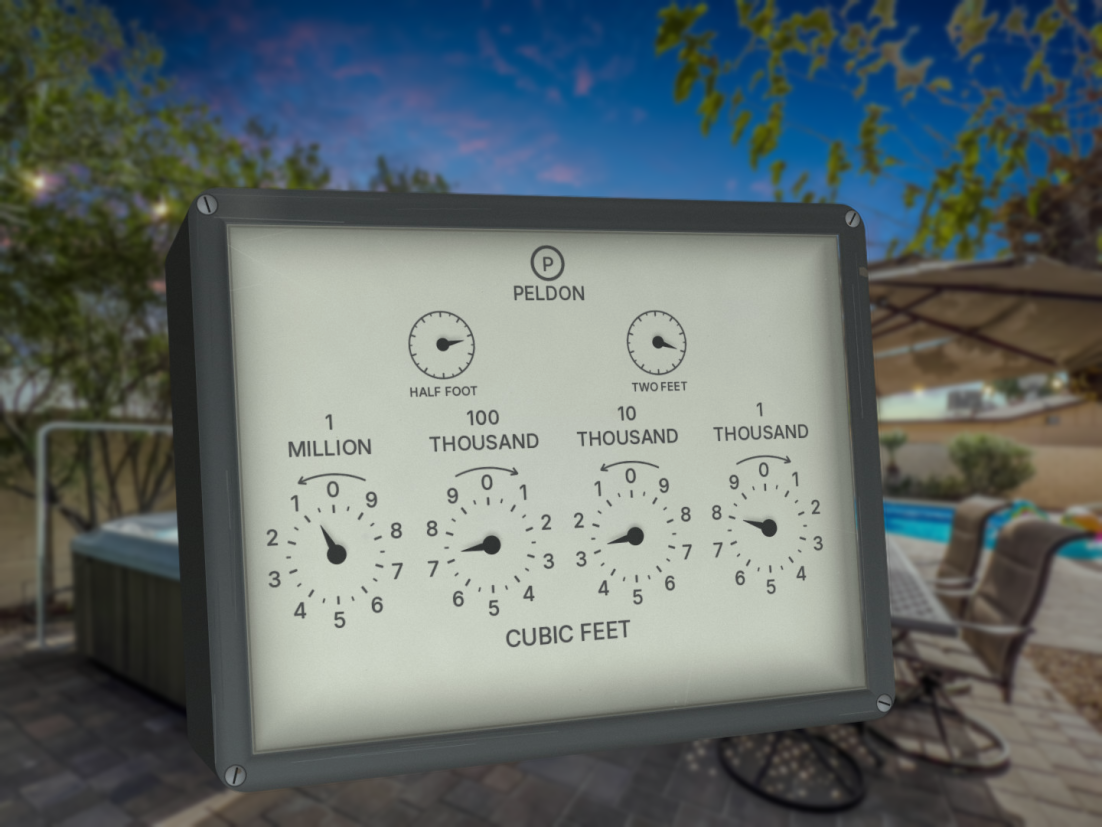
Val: 72800 ft³
